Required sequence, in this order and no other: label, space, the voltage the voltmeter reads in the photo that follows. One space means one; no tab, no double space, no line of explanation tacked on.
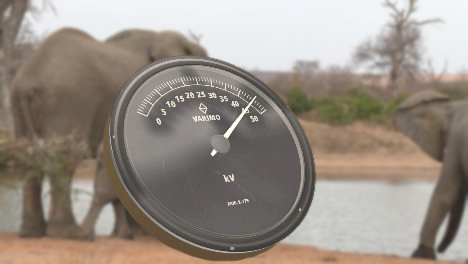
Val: 45 kV
